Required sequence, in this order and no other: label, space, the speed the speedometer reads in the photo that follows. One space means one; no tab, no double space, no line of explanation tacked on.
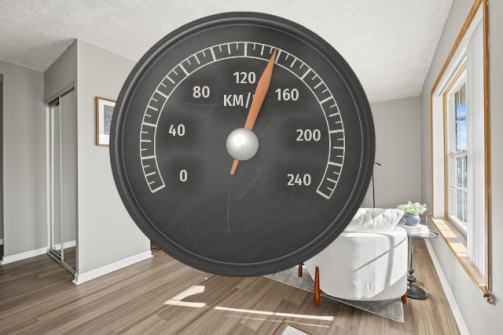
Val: 137.5 km/h
